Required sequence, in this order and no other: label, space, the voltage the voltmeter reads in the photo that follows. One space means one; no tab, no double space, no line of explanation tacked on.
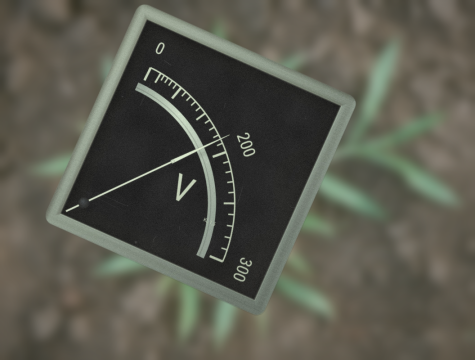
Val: 185 V
